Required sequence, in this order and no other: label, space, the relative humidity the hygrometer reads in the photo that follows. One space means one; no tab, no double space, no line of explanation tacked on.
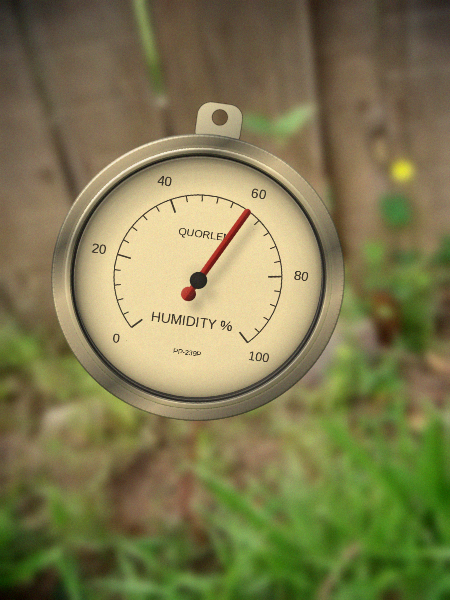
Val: 60 %
